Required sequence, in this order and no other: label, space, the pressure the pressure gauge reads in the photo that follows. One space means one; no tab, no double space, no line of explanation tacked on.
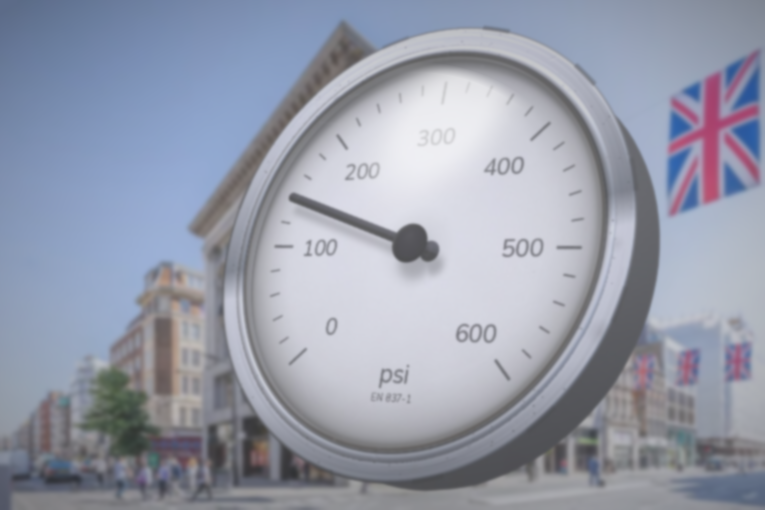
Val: 140 psi
